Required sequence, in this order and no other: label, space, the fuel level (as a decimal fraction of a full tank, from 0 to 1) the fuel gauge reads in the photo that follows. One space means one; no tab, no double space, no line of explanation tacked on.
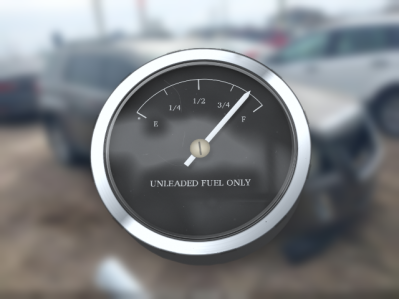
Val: 0.875
